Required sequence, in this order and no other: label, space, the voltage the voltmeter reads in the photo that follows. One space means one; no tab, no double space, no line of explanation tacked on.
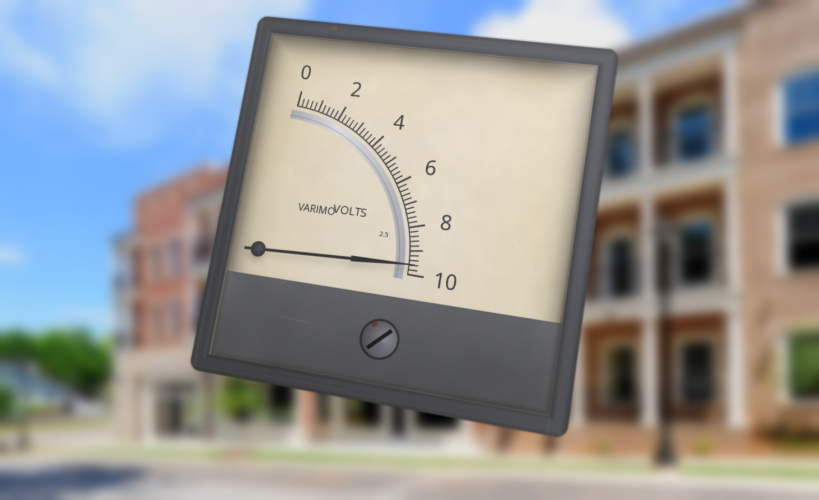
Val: 9.6 V
